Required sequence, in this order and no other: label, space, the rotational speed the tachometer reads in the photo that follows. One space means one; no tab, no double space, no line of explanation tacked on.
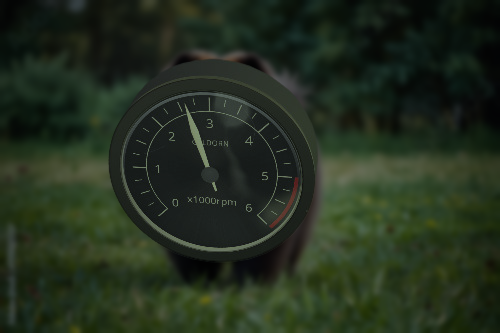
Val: 2625 rpm
